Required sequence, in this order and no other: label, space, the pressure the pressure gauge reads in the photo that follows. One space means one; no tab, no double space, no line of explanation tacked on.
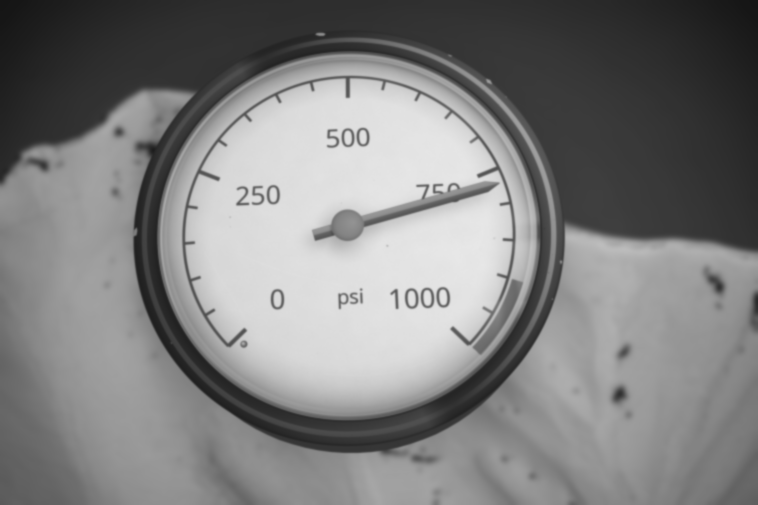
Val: 775 psi
